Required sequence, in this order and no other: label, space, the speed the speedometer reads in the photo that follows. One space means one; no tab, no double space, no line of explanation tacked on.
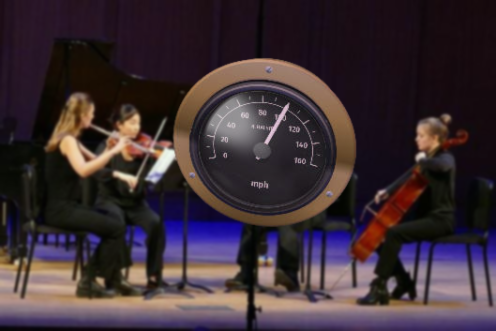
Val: 100 mph
